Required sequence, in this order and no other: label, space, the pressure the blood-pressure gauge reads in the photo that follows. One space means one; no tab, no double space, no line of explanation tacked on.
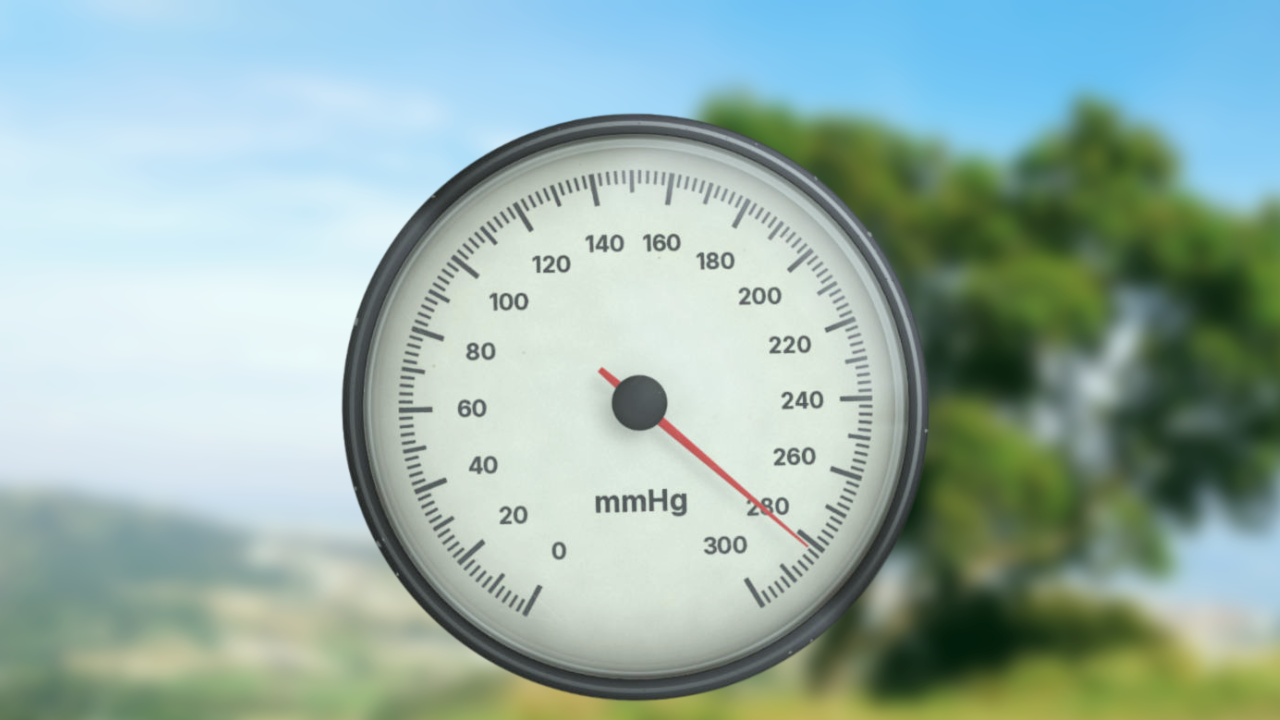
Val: 282 mmHg
